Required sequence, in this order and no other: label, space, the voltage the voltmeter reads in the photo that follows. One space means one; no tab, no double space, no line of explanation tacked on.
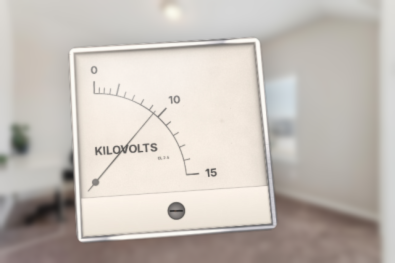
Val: 9.5 kV
